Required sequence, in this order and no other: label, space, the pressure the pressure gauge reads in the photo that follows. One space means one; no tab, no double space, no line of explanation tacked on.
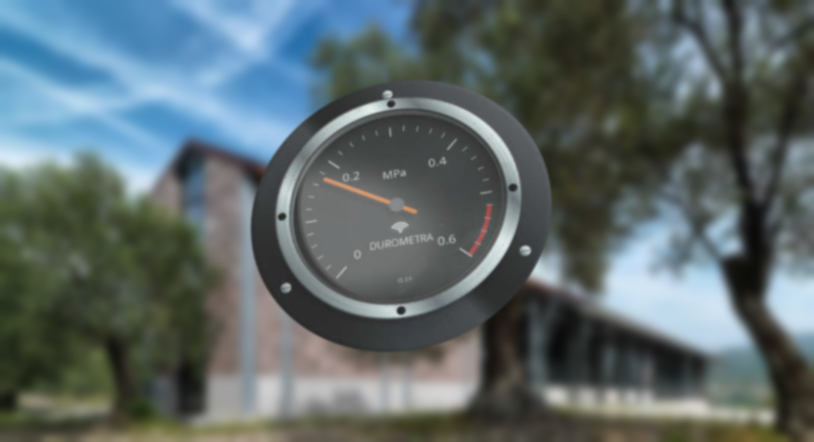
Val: 0.17 MPa
